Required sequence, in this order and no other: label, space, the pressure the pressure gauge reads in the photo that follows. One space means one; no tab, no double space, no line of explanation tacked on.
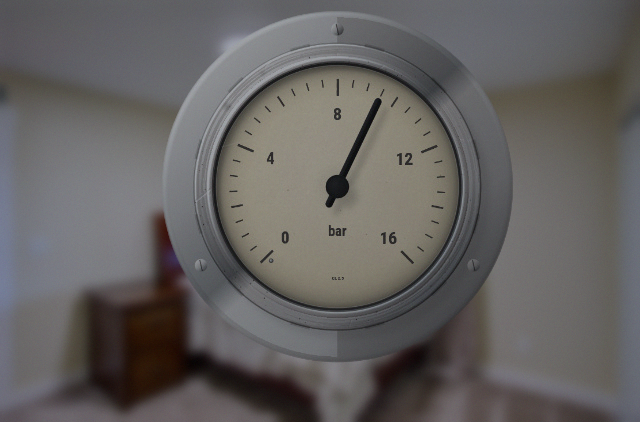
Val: 9.5 bar
